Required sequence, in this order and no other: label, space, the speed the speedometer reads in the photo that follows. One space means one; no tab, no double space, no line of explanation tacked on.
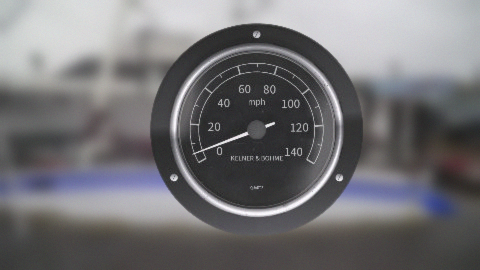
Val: 5 mph
